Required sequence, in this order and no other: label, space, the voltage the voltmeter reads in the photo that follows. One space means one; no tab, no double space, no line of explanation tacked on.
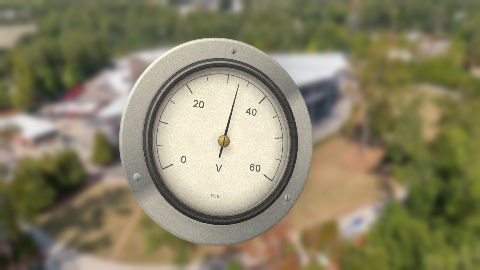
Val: 32.5 V
